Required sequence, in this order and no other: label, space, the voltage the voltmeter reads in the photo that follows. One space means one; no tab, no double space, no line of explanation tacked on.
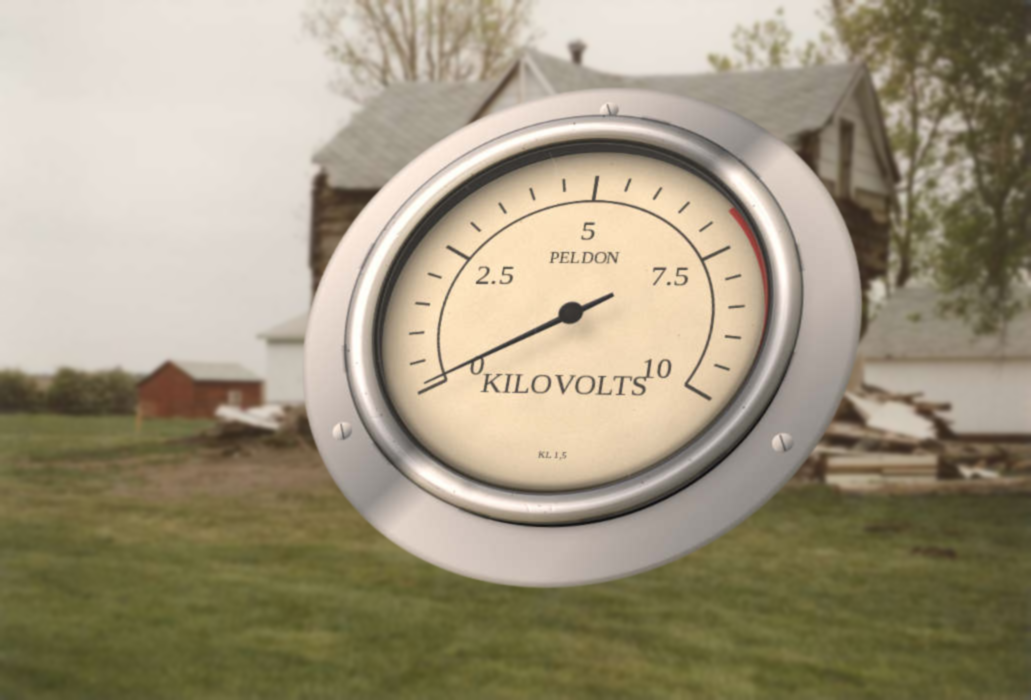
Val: 0 kV
